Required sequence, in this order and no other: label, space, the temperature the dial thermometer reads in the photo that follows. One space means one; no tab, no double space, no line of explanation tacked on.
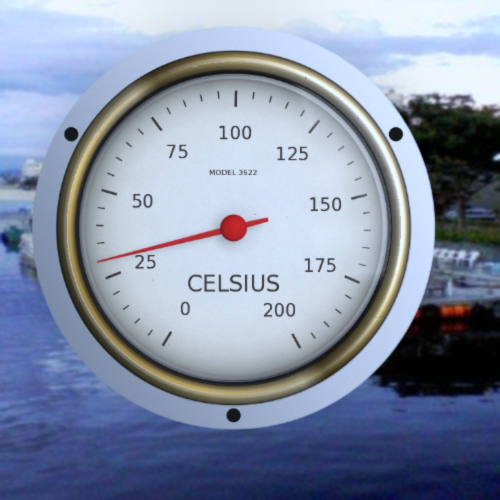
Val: 30 °C
